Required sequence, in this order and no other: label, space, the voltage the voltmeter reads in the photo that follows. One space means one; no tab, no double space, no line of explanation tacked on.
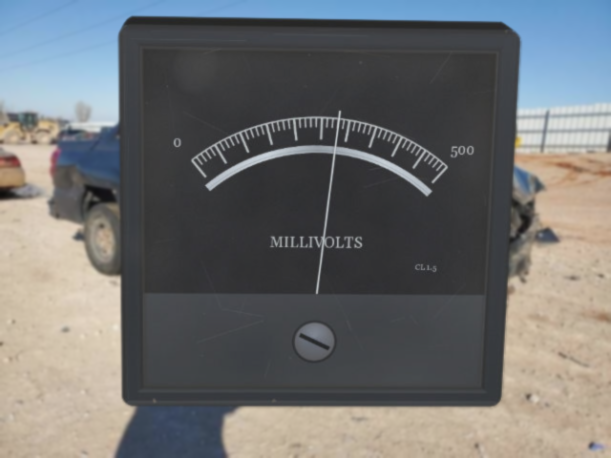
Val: 280 mV
